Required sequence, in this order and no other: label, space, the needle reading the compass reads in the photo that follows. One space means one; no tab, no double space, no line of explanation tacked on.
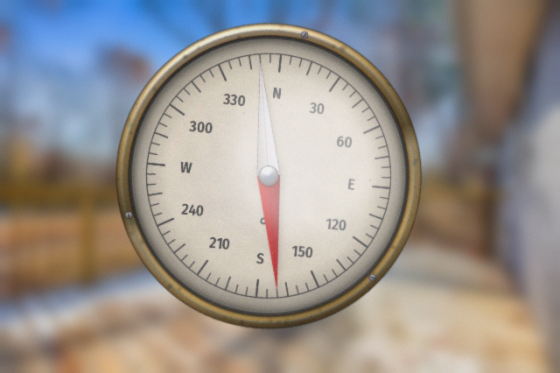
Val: 170 °
